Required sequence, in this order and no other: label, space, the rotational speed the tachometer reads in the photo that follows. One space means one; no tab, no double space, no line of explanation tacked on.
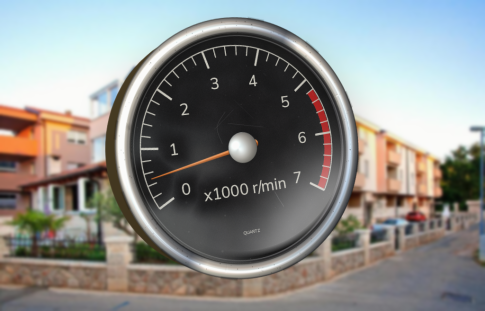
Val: 500 rpm
